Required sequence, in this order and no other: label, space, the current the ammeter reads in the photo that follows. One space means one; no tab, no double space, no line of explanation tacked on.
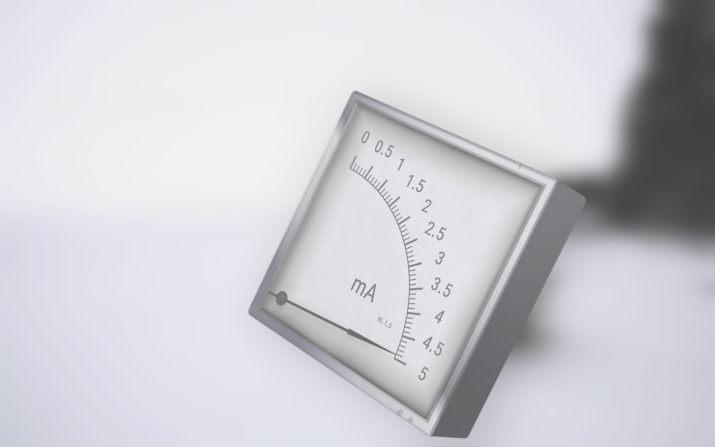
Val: 4.9 mA
